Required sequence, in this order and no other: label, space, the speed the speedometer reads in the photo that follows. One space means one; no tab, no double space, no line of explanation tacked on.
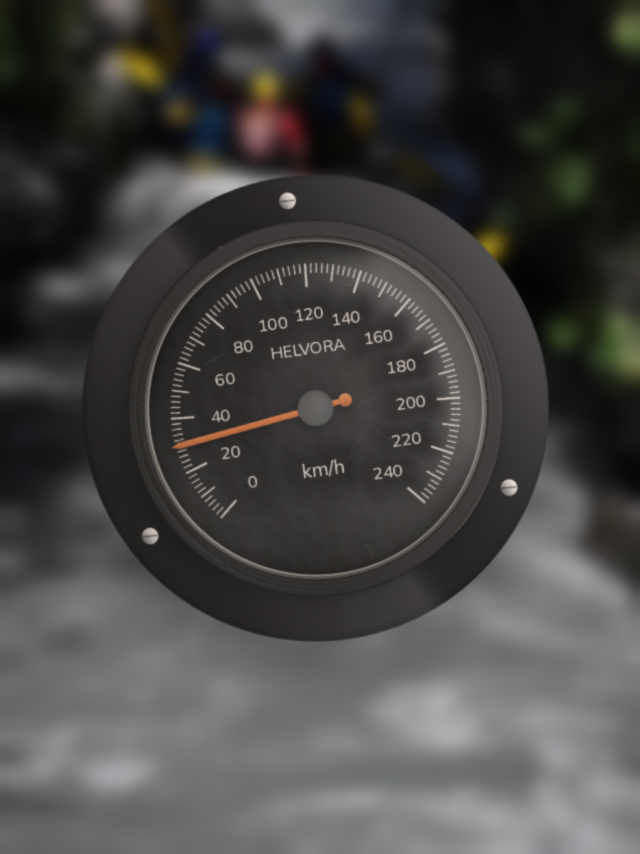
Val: 30 km/h
